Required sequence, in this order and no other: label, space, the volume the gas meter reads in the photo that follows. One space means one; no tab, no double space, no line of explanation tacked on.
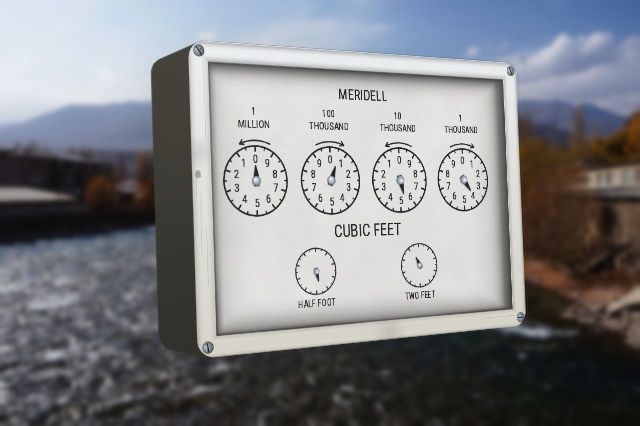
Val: 5400 ft³
